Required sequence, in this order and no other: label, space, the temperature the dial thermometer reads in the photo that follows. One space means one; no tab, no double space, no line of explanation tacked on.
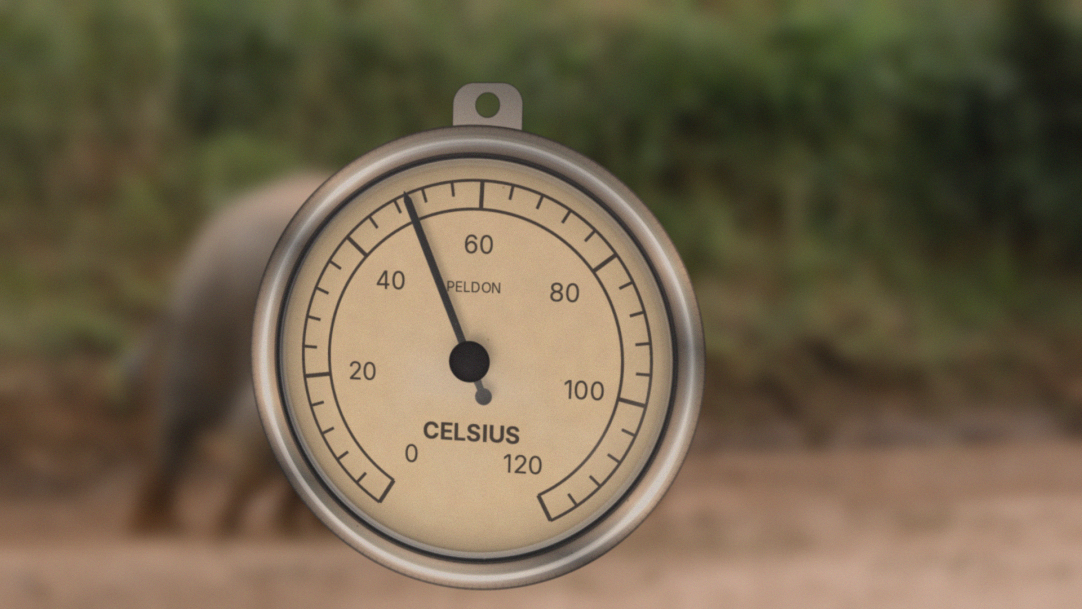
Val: 50 °C
